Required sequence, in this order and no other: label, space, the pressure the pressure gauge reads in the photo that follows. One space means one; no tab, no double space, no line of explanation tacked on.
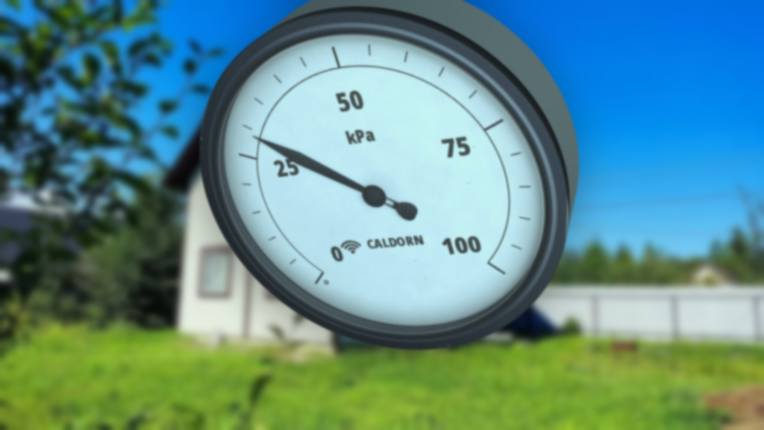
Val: 30 kPa
